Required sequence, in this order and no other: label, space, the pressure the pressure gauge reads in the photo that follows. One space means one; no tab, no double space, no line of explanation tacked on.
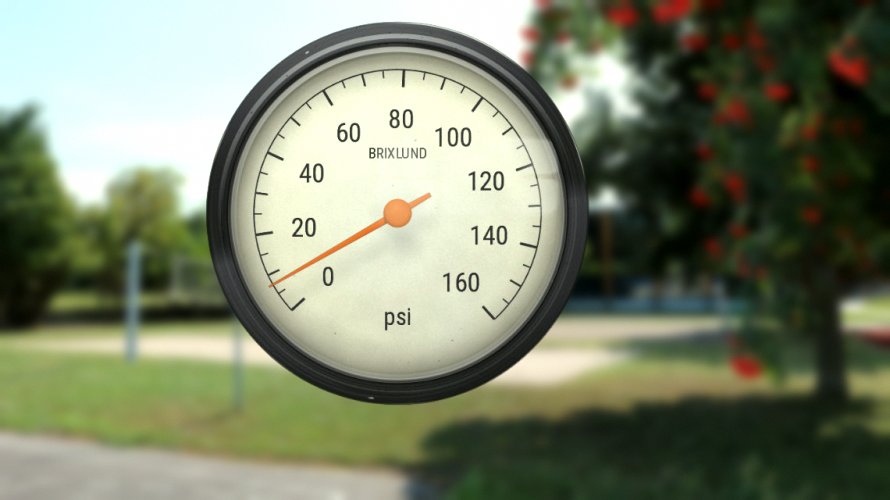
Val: 7.5 psi
